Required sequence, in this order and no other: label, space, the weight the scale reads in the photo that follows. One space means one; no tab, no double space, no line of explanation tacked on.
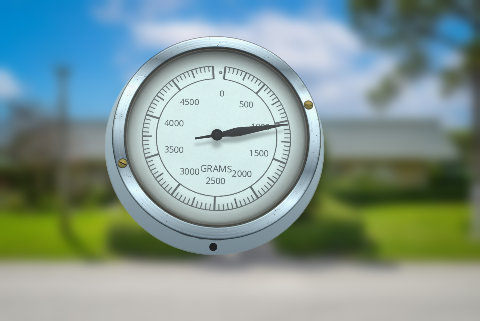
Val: 1050 g
